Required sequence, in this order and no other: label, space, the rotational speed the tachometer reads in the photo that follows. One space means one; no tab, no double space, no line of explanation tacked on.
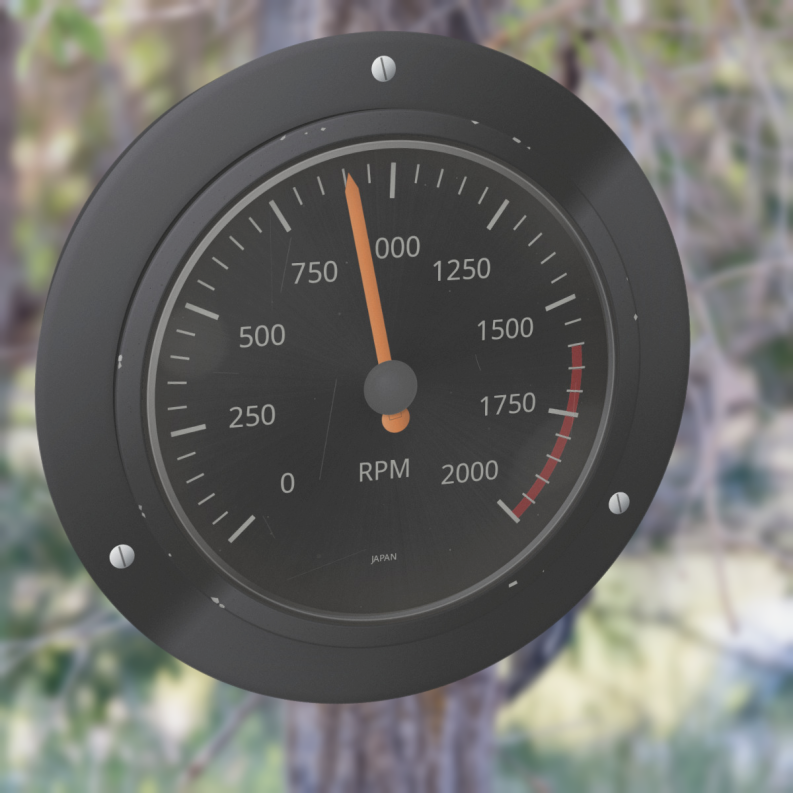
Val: 900 rpm
